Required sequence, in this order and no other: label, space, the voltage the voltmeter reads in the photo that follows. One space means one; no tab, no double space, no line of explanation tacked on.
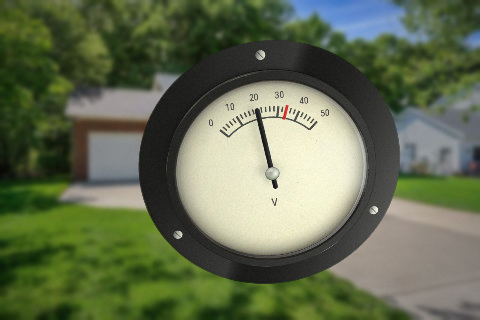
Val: 20 V
